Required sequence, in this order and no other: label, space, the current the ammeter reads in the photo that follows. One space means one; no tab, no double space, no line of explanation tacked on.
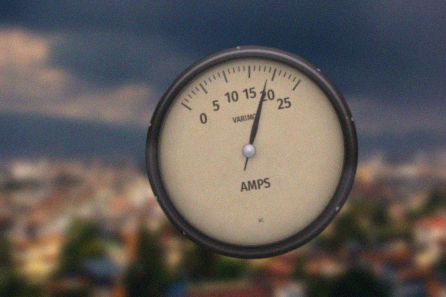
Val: 19 A
